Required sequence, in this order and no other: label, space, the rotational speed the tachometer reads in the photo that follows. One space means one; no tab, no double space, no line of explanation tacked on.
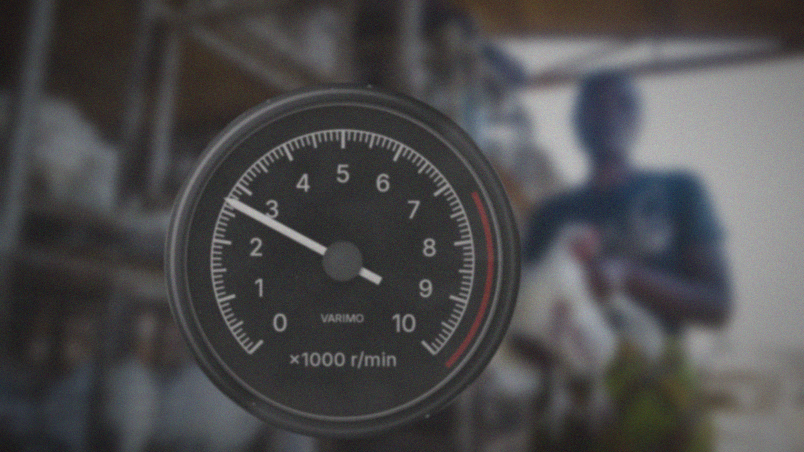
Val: 2700 rpm
